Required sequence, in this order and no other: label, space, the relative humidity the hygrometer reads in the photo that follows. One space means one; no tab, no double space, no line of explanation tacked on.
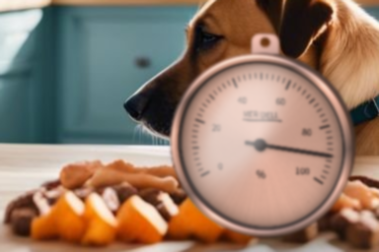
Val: 90 %
